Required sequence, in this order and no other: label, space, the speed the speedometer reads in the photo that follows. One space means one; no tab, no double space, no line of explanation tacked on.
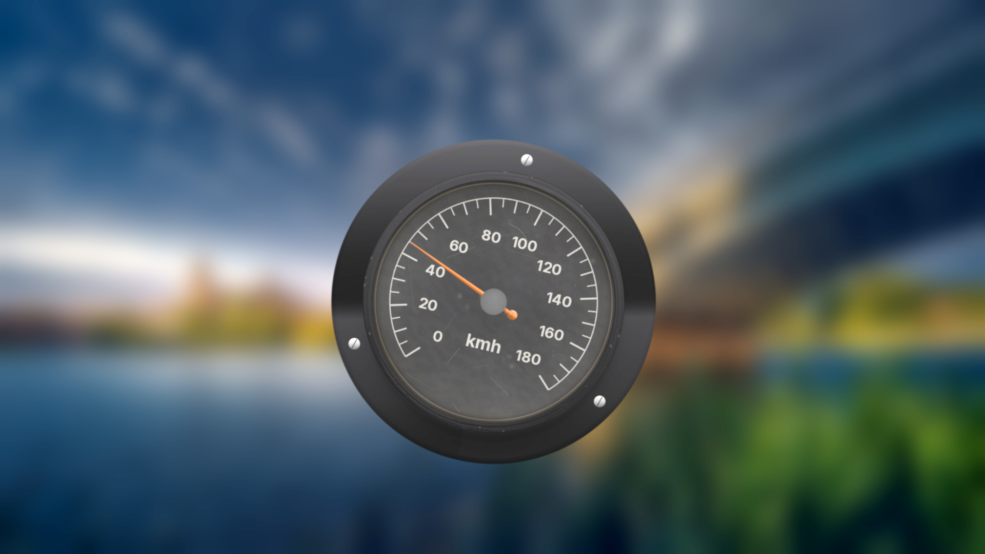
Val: 45 km/h
